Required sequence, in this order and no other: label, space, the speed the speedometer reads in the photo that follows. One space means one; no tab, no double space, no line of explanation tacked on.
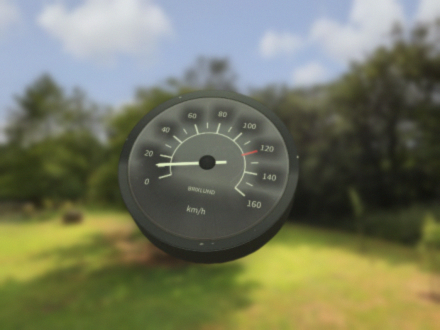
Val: 10 km/h
